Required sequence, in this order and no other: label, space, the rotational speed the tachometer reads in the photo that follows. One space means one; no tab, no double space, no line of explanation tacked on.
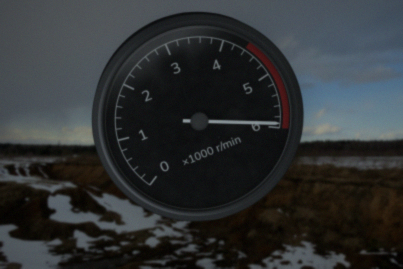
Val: 5900 rpm
